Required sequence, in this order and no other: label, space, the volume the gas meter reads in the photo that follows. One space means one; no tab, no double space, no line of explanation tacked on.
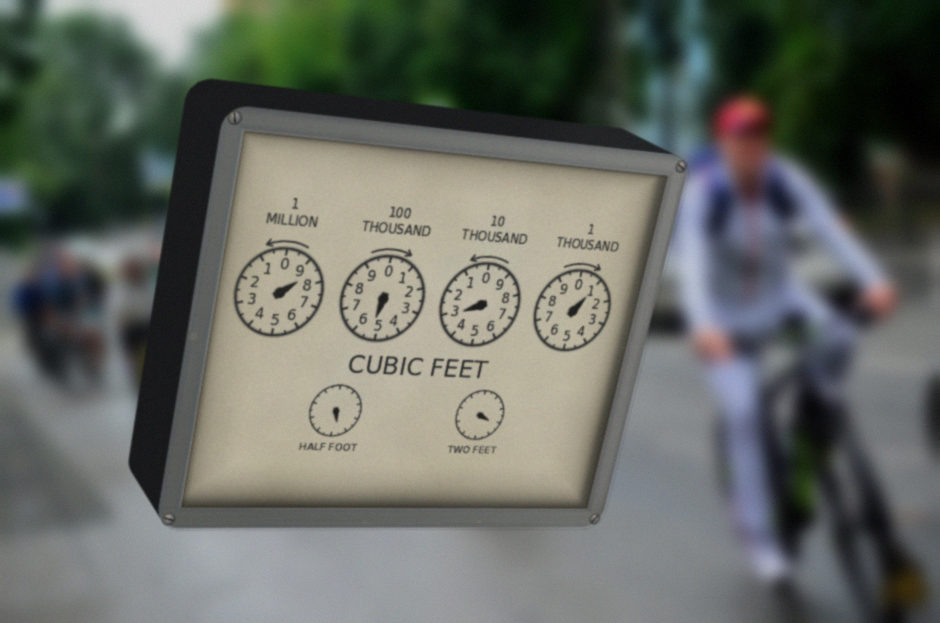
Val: 853100 ft³
